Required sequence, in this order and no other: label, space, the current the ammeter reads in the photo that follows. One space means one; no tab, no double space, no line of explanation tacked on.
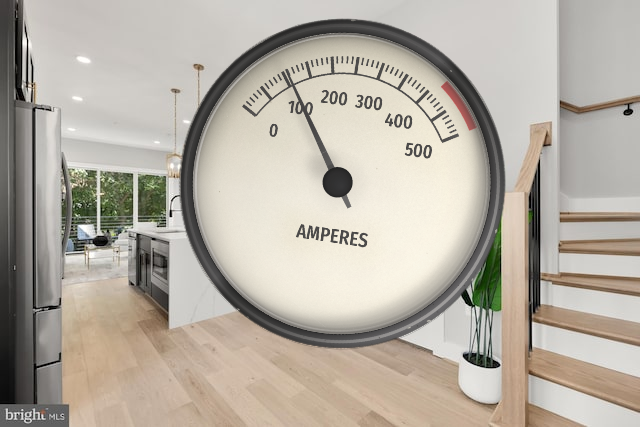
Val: 110 A
